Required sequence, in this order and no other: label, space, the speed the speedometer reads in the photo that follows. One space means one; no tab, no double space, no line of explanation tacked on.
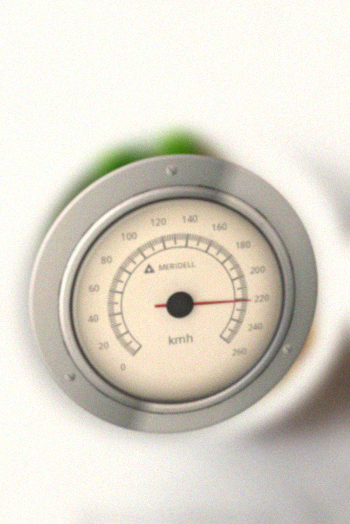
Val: 220 km/h
